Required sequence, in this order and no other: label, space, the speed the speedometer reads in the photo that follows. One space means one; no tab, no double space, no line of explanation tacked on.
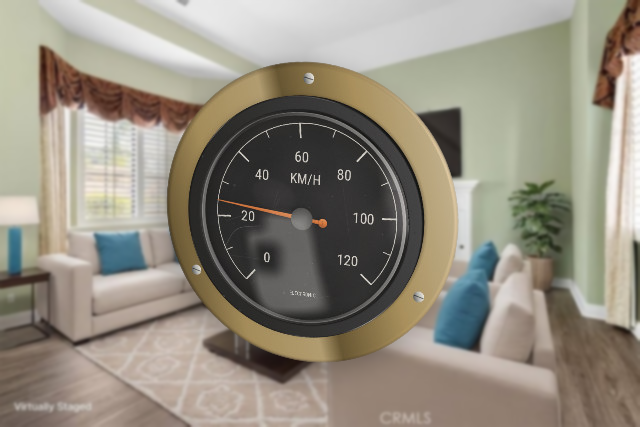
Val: 25 km/h
